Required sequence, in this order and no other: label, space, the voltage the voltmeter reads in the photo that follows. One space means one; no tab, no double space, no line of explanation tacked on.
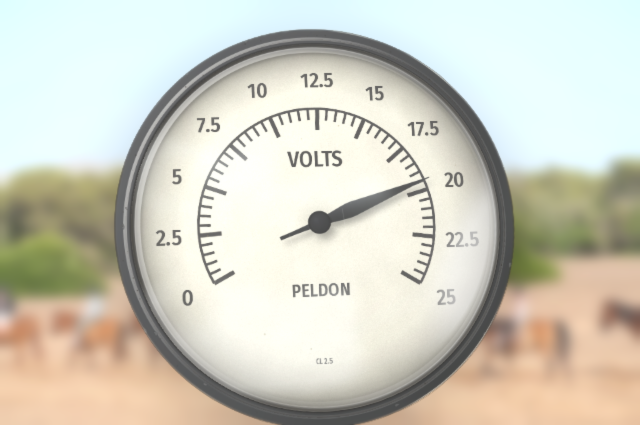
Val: 19.5 V
